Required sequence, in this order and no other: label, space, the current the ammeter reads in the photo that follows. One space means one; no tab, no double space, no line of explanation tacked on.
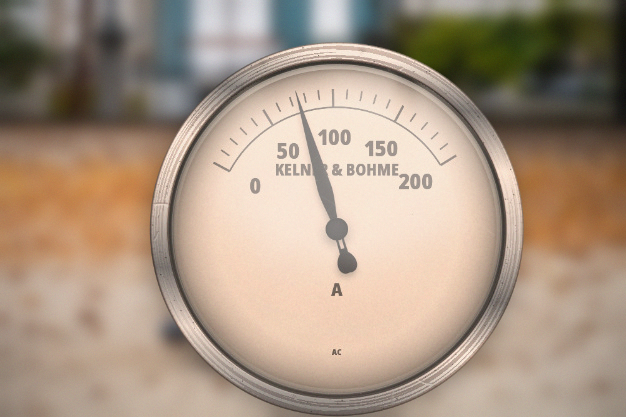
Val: 75 A
